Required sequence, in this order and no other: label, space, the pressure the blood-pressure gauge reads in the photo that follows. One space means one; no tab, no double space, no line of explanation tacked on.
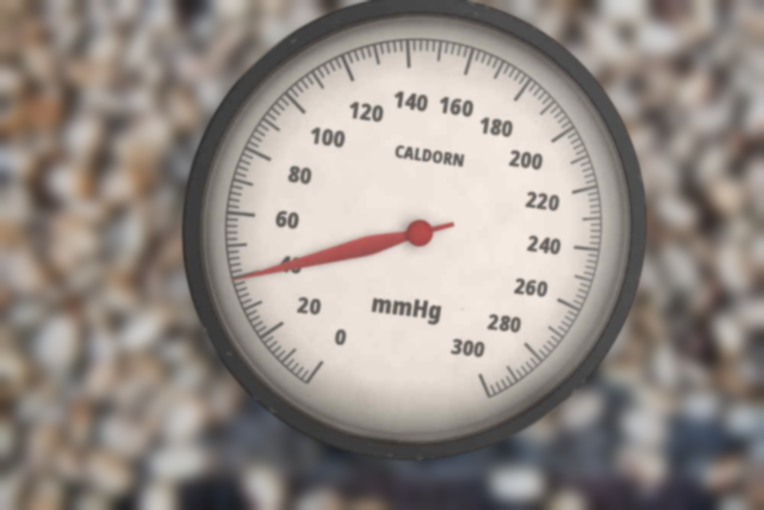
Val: 40 mmHg
